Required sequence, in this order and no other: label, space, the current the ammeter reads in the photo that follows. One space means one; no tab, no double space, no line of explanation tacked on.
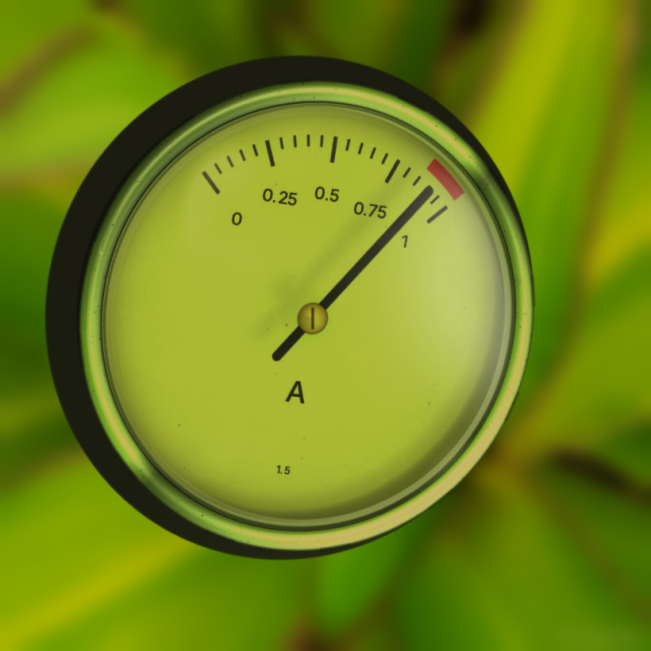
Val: 0.9 A
